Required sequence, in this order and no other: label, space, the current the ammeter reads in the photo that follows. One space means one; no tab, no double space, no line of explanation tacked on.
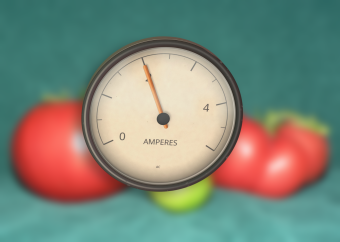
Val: 2 A
